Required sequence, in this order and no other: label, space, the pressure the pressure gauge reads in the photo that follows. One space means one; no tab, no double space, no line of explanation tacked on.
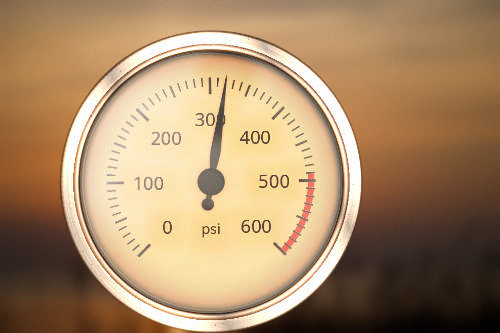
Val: 320 psi
